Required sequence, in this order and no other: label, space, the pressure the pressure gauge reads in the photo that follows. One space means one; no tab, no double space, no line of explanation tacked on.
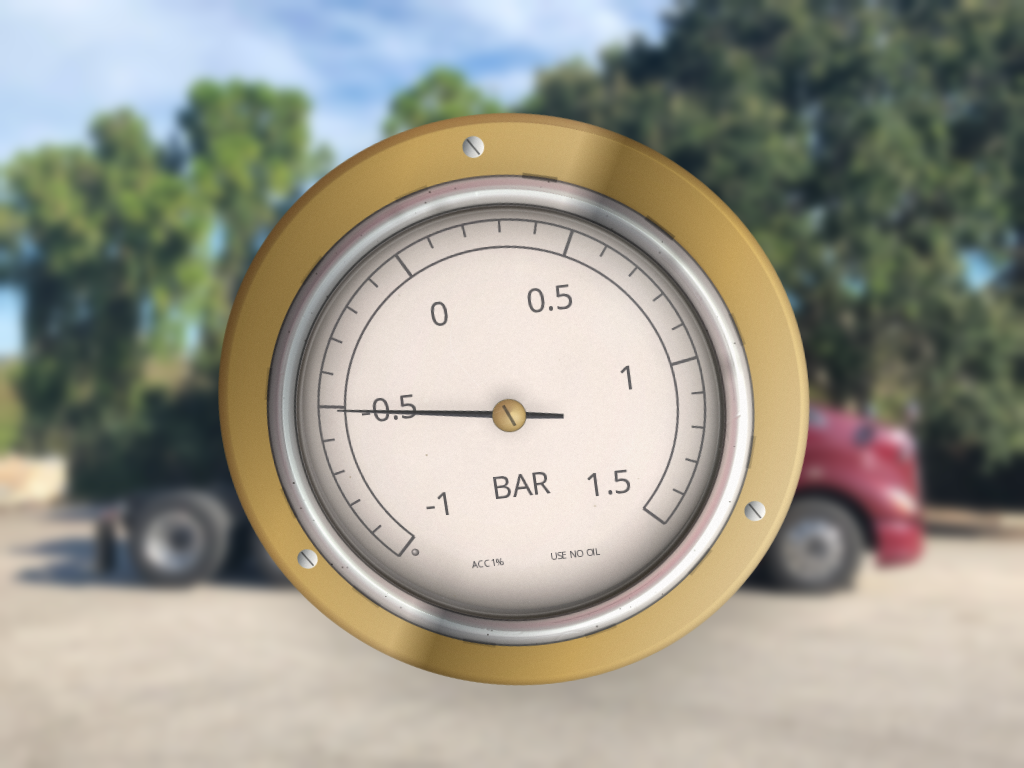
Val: -0.5 bar
